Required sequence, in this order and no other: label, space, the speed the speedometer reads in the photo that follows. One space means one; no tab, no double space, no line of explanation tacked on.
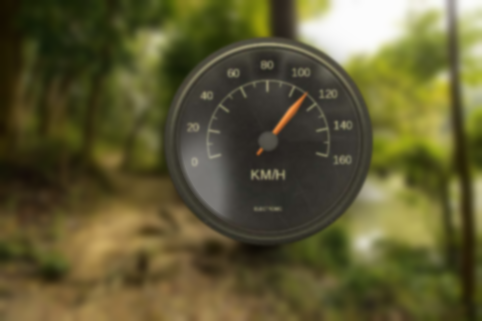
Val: 110 km/h
